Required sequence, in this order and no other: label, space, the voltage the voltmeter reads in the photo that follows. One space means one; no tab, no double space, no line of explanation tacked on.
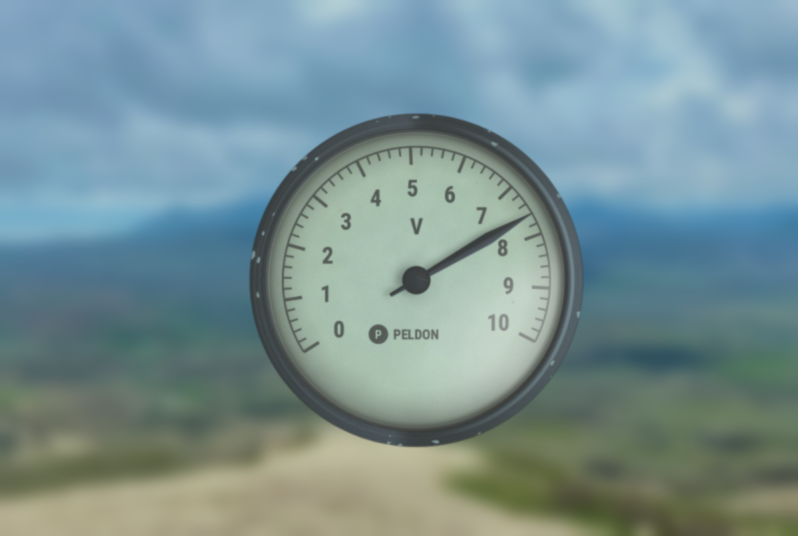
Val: 7.6 V
